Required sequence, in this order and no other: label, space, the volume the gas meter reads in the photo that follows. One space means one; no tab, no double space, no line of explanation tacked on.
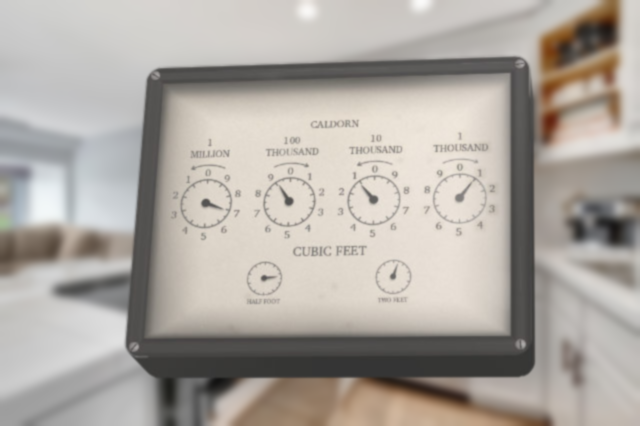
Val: 691100 ft³
